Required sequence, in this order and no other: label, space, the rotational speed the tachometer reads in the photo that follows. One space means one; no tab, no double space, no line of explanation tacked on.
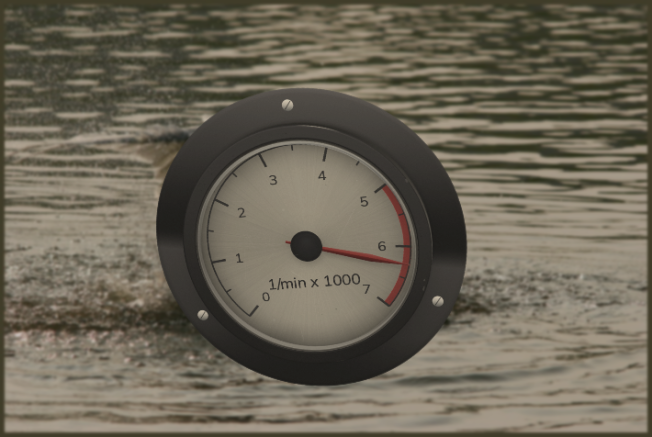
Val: 6250 rpm
